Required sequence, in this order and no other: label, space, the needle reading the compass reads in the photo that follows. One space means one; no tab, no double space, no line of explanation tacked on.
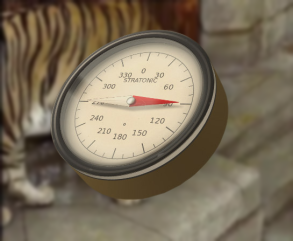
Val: 90 °
